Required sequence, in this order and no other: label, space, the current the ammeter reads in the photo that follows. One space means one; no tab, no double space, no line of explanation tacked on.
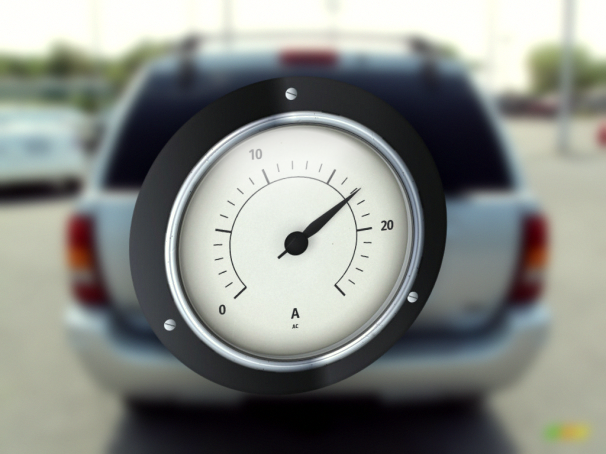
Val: 17 A
